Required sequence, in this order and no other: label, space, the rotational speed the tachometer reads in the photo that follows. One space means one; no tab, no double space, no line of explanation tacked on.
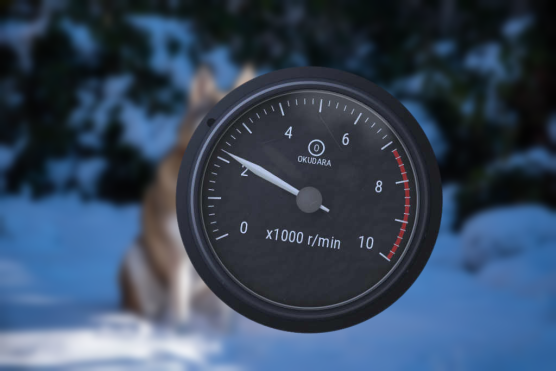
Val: 2200 rpm
